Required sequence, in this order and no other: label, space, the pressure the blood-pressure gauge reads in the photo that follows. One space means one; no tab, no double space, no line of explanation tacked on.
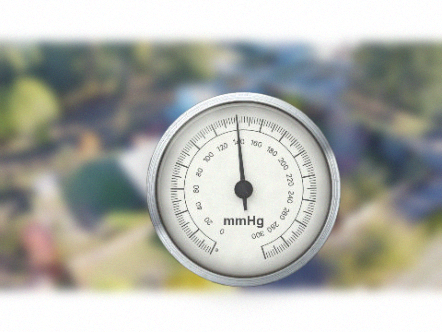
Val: 140 mmHg
